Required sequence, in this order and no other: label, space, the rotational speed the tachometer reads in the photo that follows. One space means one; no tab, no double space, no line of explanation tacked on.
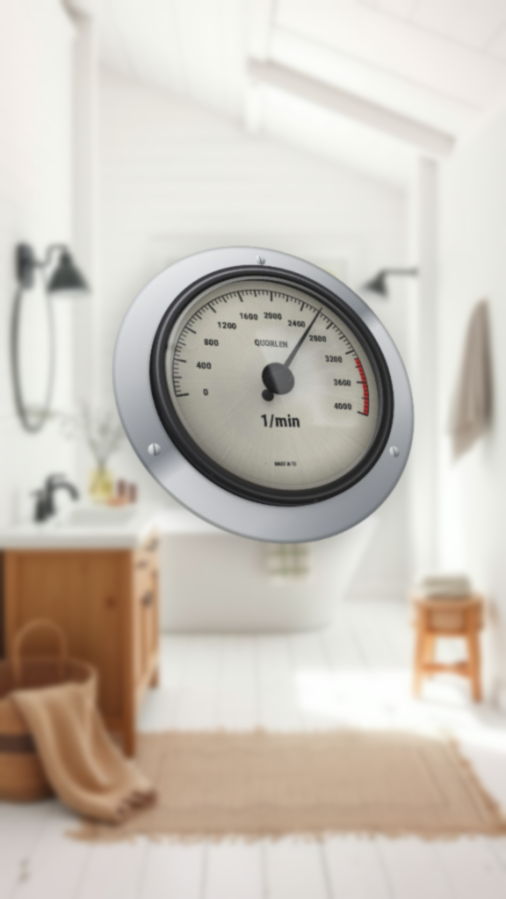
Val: 2600 rpm
